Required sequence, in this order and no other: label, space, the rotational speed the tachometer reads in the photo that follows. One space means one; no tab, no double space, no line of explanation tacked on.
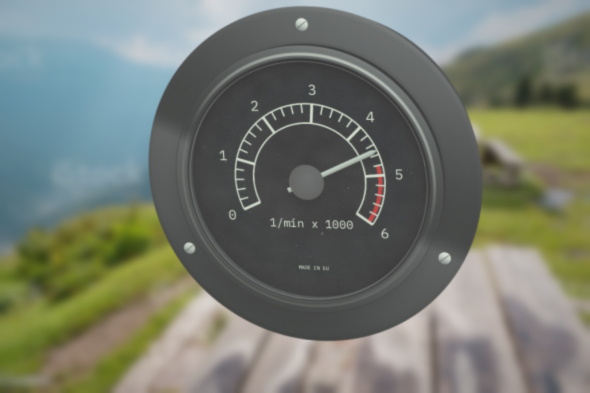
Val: 4500 rpm
